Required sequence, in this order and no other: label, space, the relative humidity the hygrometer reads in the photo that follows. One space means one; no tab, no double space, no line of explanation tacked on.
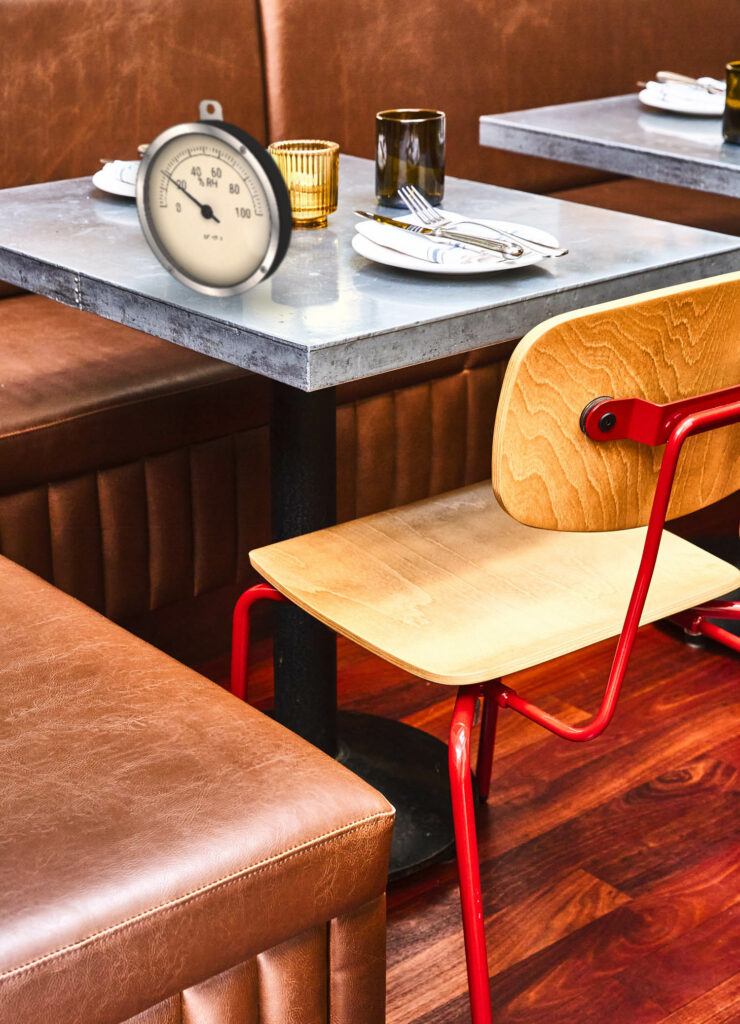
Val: 20 %
